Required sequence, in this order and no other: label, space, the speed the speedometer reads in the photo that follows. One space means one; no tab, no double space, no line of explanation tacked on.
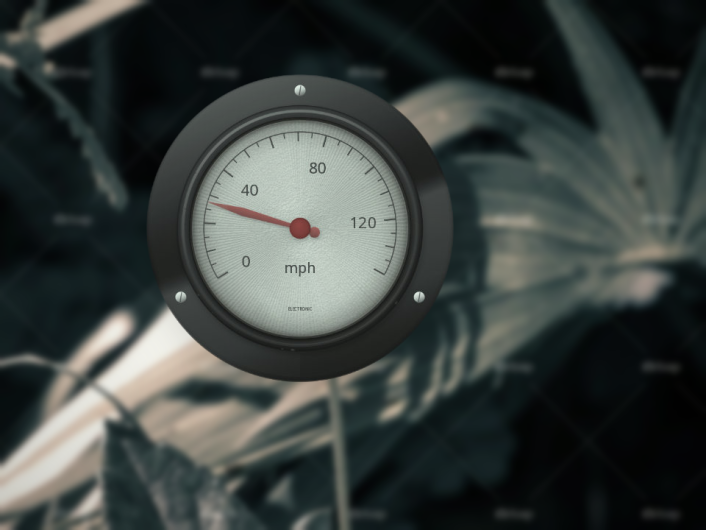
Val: 27.5 mph
